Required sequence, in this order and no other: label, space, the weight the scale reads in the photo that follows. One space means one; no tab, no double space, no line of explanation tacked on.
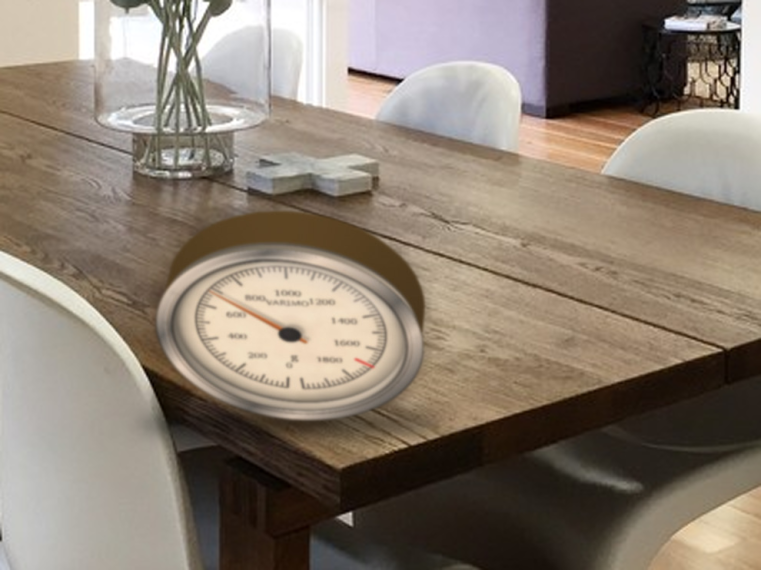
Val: 700 g
